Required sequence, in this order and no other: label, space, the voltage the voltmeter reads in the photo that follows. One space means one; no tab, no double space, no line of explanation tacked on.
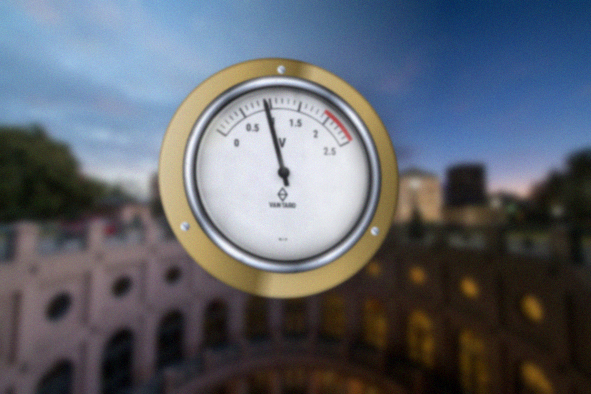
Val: 0.9 V
